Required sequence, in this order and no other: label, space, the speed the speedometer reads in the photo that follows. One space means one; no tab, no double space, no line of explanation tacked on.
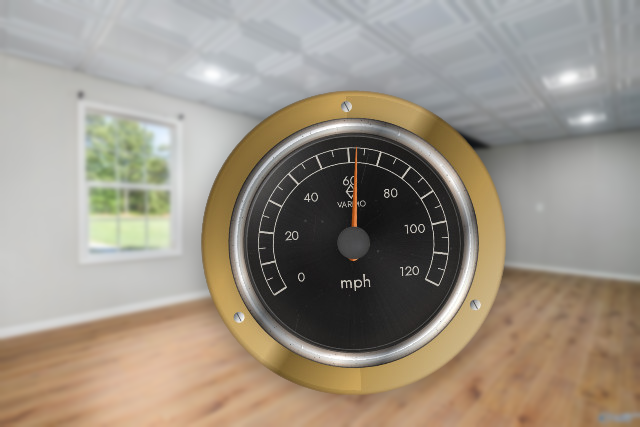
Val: 62.5 mph
